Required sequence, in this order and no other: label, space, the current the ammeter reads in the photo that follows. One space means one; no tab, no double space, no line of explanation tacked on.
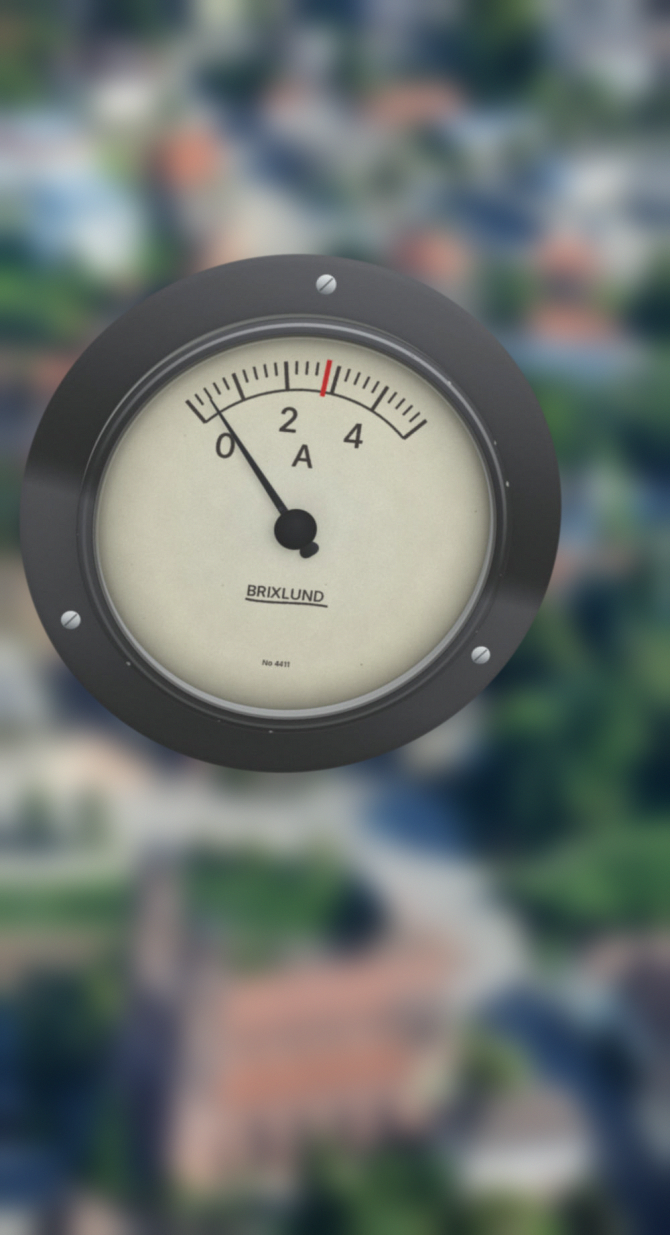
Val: 0.4 A
